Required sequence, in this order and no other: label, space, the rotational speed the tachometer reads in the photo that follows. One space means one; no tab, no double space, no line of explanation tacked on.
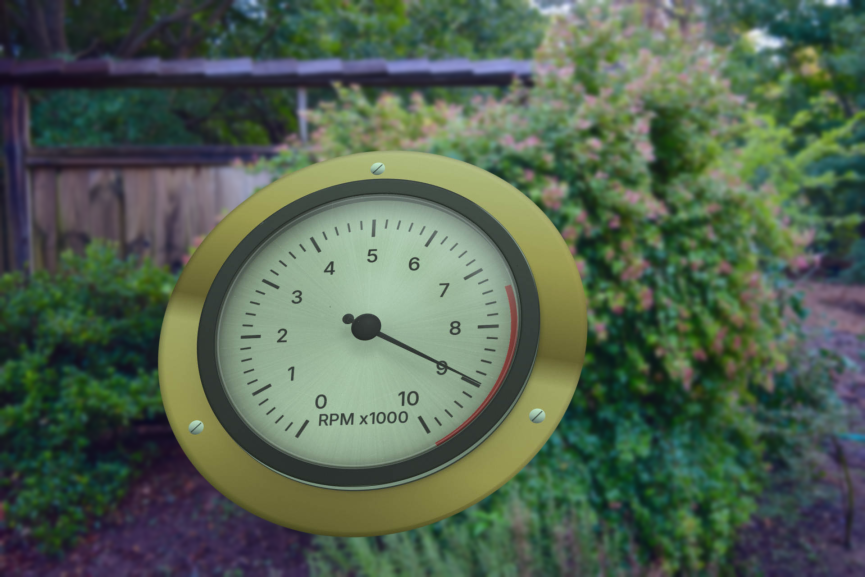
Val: 9000 rpm
